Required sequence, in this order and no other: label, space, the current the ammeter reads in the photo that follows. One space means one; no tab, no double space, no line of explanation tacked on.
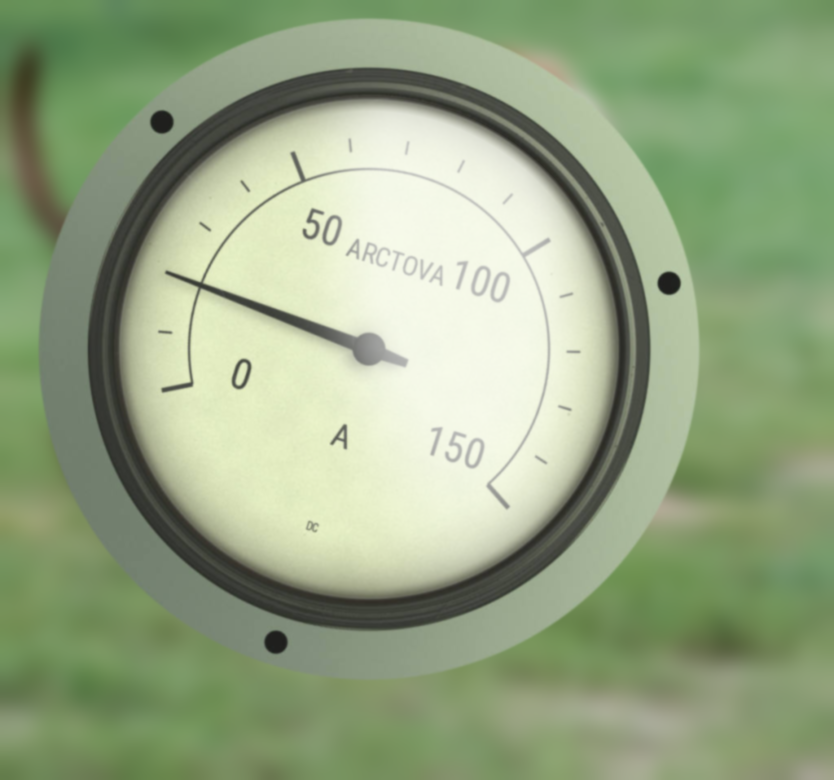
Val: 20 A
